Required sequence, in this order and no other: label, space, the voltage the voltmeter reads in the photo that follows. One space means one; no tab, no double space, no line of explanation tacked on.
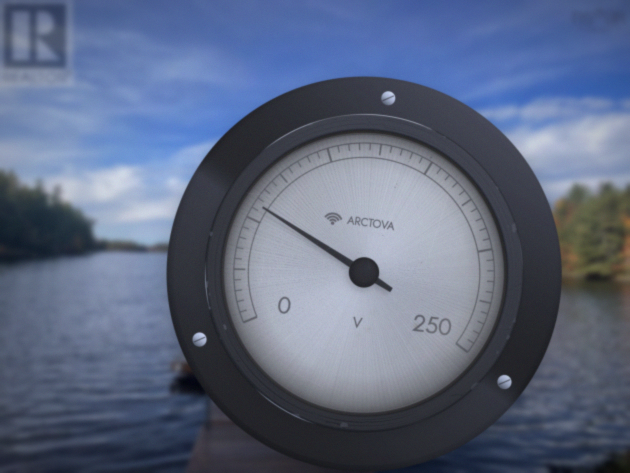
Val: 57.5 V
